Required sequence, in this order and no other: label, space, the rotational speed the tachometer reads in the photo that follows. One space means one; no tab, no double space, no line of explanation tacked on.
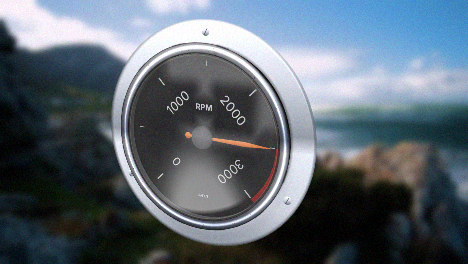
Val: 2500 rpm
